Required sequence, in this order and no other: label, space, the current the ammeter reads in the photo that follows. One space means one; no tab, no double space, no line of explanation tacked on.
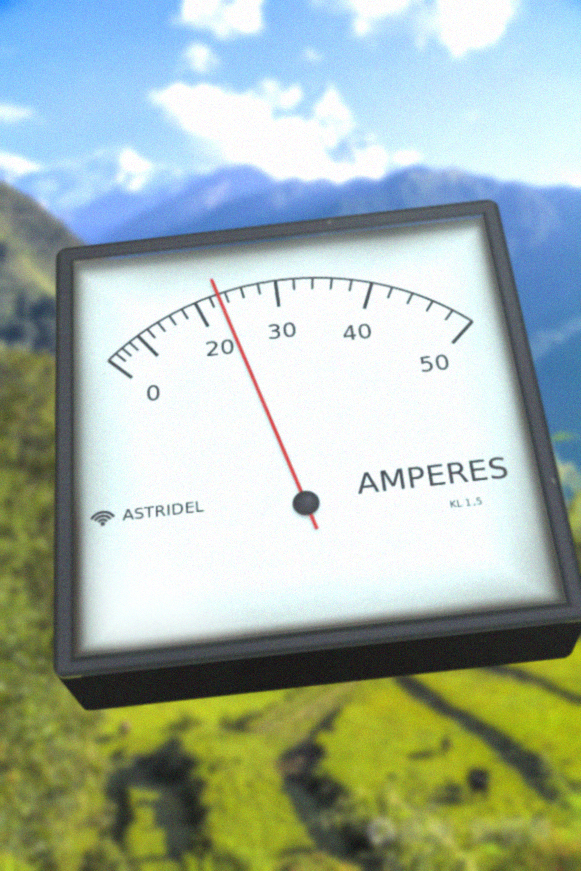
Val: 23 A
